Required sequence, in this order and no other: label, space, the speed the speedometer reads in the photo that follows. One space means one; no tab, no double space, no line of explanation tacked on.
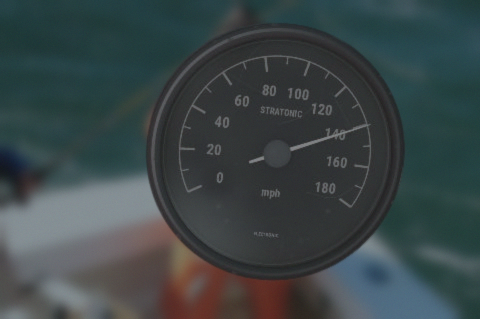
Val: 140 mph
